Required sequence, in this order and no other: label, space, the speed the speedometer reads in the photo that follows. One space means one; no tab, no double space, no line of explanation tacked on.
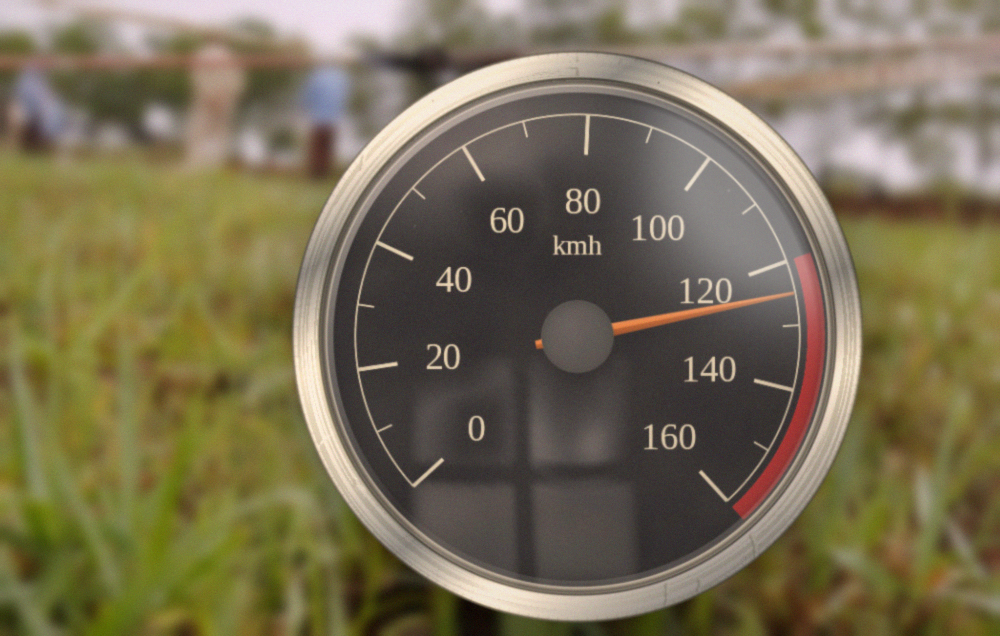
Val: 125 km/h
